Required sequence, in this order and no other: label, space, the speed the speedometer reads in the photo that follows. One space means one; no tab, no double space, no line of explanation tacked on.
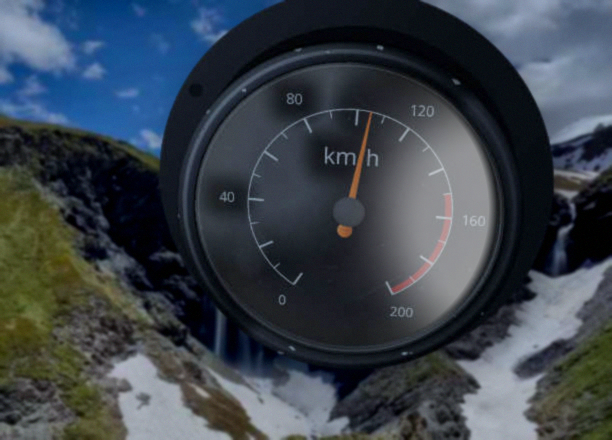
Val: 105 km/h
